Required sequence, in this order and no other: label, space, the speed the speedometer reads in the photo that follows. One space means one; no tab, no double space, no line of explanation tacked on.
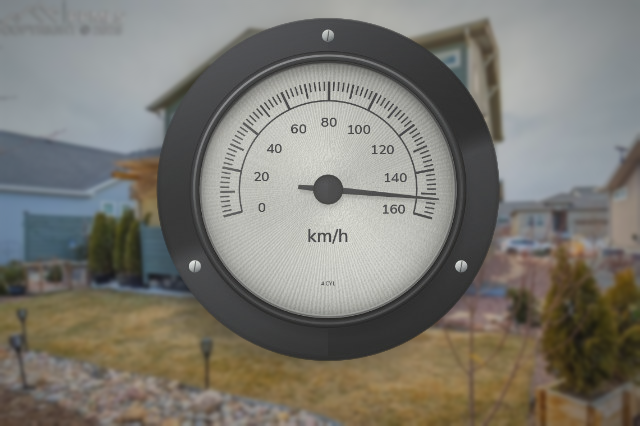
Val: 152 km/h
